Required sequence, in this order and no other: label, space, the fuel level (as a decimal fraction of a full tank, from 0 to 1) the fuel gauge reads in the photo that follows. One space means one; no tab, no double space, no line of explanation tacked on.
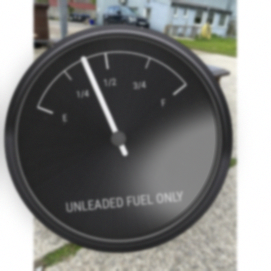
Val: 0.375
